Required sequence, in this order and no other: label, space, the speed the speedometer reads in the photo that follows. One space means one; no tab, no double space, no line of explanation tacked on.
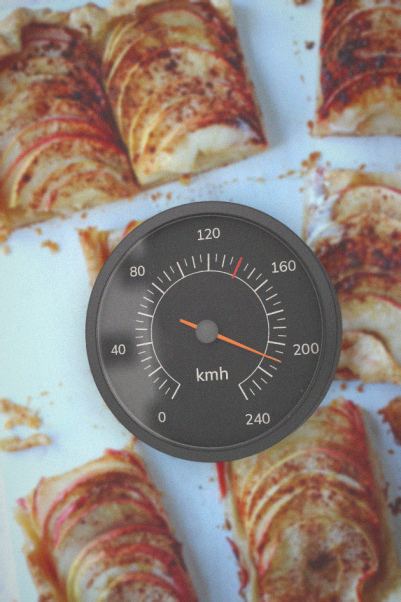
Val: 210 km/h
